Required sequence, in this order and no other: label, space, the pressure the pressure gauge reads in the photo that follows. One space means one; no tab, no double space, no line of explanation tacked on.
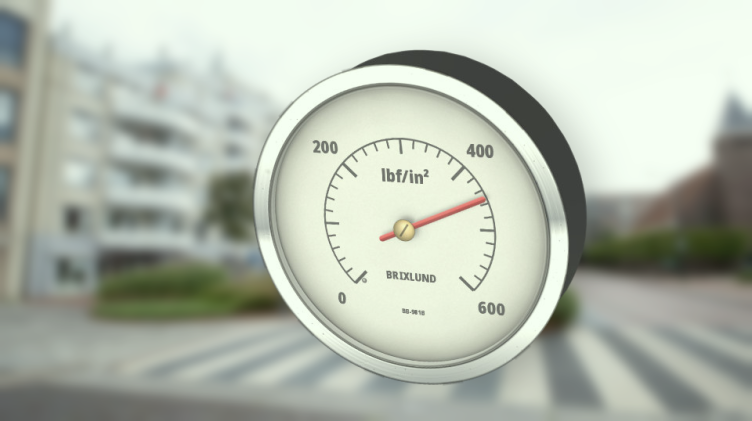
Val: 450 psi
